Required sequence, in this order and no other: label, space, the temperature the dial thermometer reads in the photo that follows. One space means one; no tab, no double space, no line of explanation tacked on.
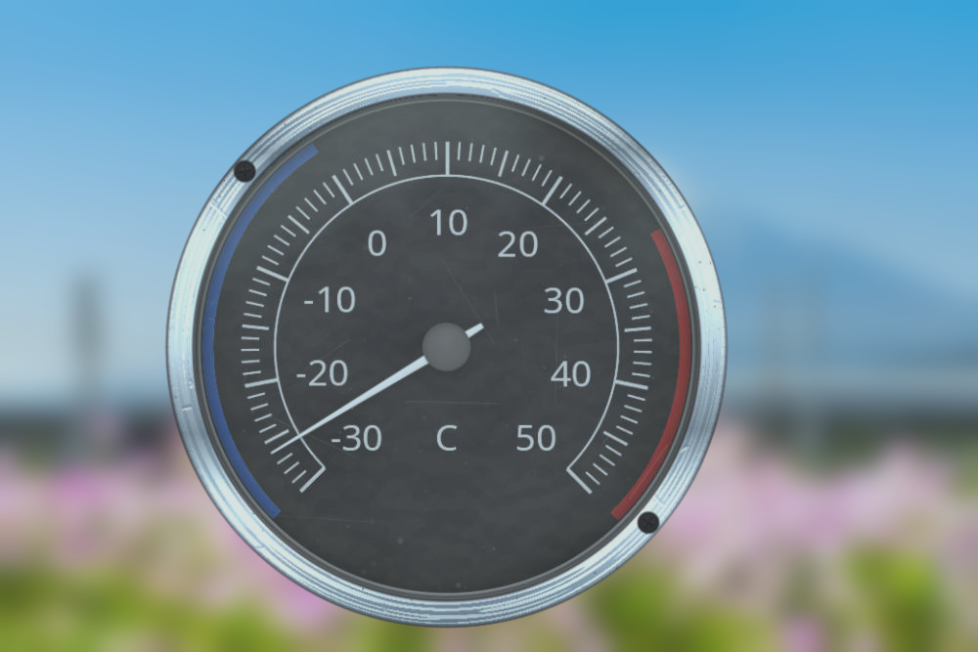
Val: -26 °C
